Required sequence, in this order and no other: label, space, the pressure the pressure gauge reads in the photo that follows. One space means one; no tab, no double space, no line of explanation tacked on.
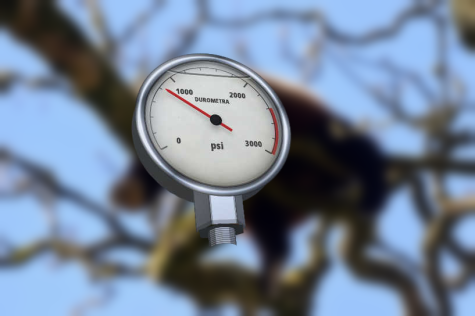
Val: 800 psi
